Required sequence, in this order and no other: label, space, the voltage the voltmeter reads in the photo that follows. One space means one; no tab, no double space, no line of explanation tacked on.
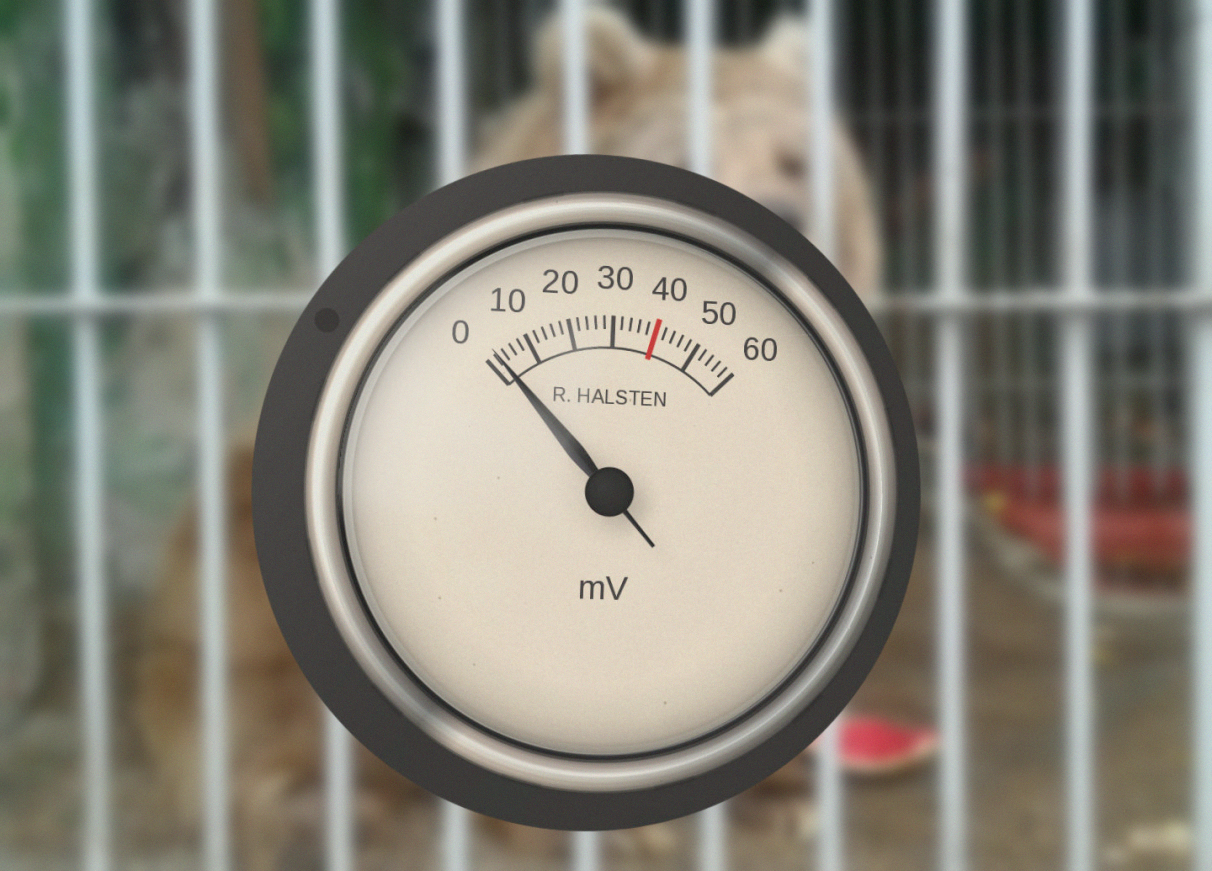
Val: 2 mV
